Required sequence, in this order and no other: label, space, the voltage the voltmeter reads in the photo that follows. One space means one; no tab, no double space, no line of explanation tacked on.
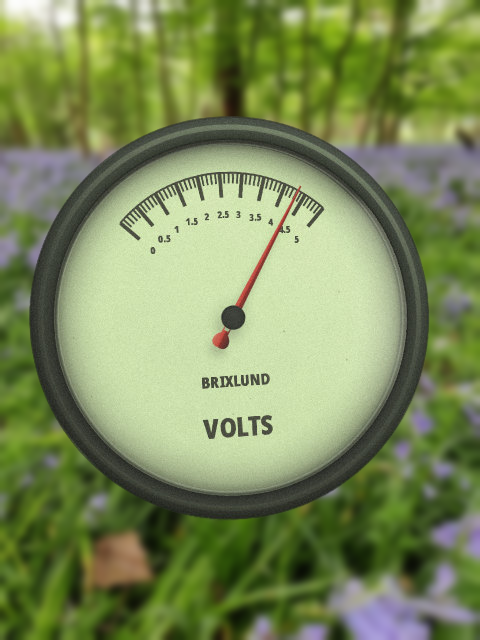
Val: 4.3 V
